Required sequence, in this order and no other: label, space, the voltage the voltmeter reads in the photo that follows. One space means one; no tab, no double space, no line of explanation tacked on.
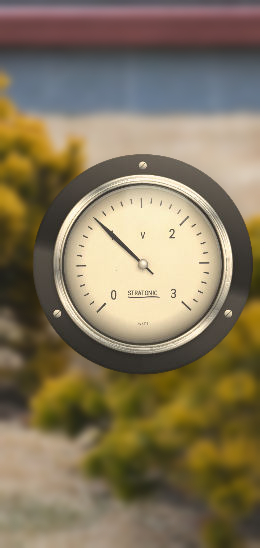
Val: 1 V
